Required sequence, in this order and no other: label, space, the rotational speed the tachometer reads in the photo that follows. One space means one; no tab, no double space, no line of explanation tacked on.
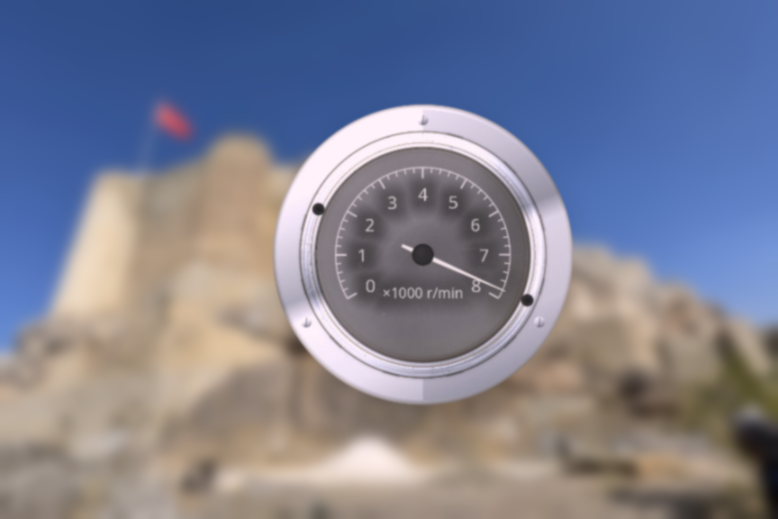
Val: 7800 rpm
